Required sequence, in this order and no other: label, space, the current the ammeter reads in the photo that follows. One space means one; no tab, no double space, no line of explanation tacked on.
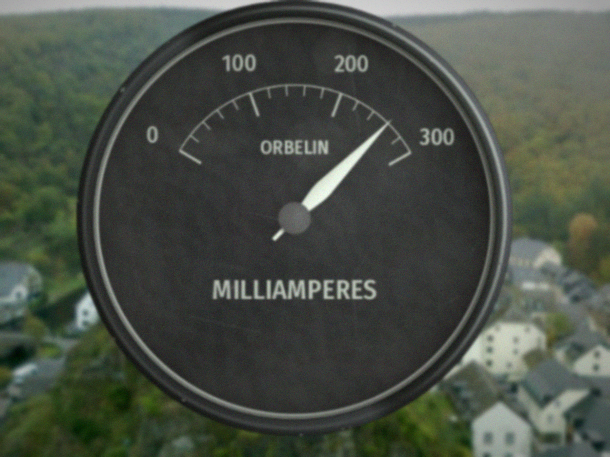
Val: 260 mA
